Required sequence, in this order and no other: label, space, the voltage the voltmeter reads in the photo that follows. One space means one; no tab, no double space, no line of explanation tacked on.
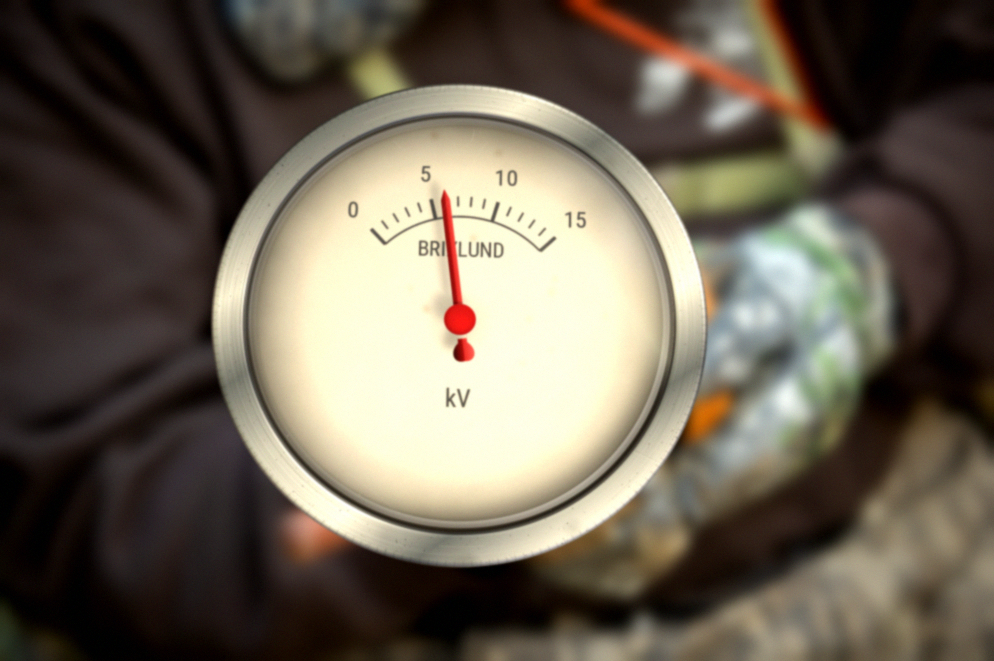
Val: 6 kV
